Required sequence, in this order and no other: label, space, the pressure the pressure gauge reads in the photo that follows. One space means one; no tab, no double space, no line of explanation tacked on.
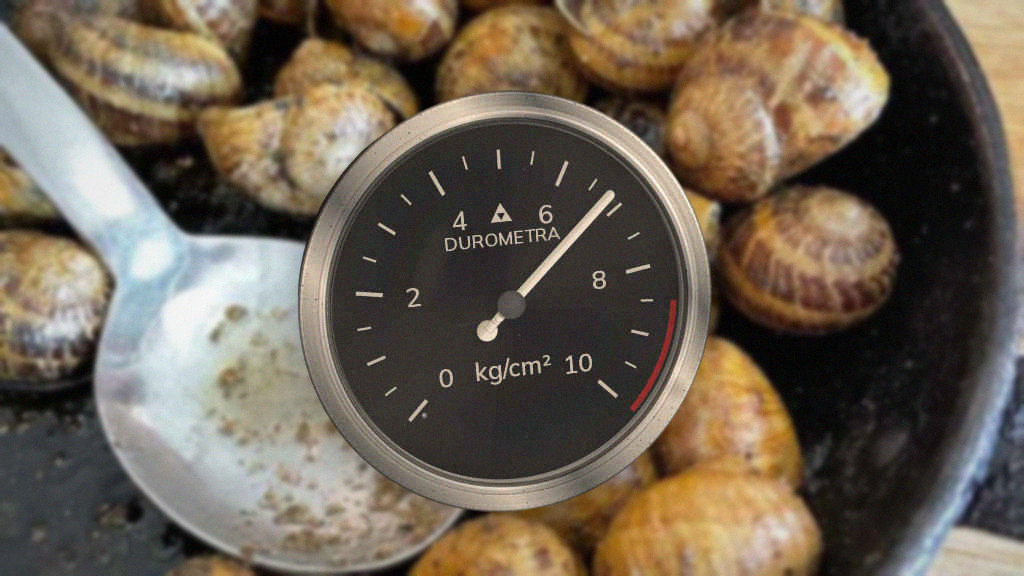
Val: 6.75 kg/cm²
